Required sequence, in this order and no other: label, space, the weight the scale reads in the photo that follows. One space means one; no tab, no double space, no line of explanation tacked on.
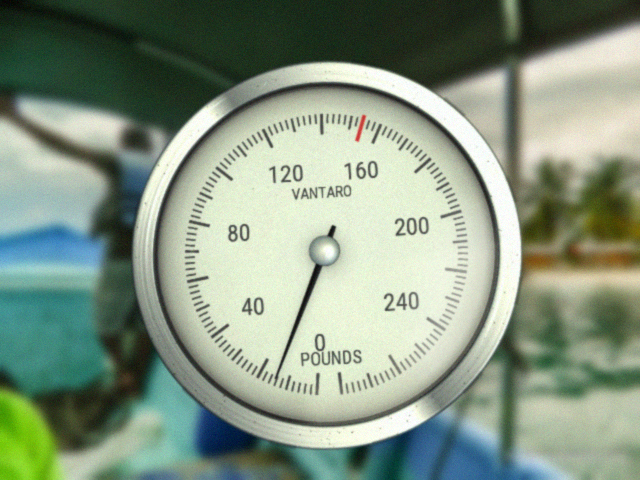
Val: 14 lb
